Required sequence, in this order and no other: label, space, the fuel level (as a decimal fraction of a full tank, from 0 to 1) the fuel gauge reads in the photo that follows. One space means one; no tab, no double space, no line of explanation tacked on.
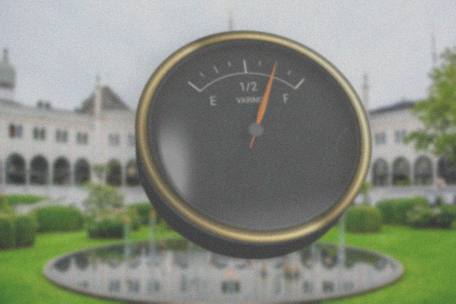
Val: 0.75
